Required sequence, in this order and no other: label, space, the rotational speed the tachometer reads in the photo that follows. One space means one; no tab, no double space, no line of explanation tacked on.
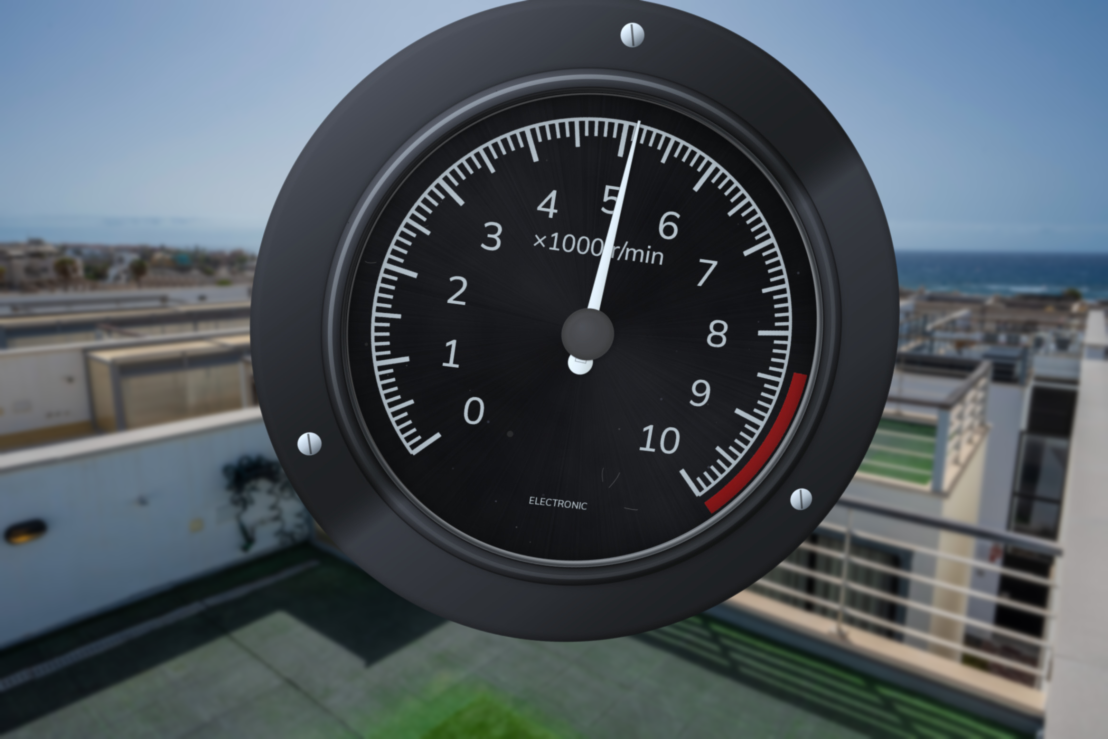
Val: 5100 rpm
